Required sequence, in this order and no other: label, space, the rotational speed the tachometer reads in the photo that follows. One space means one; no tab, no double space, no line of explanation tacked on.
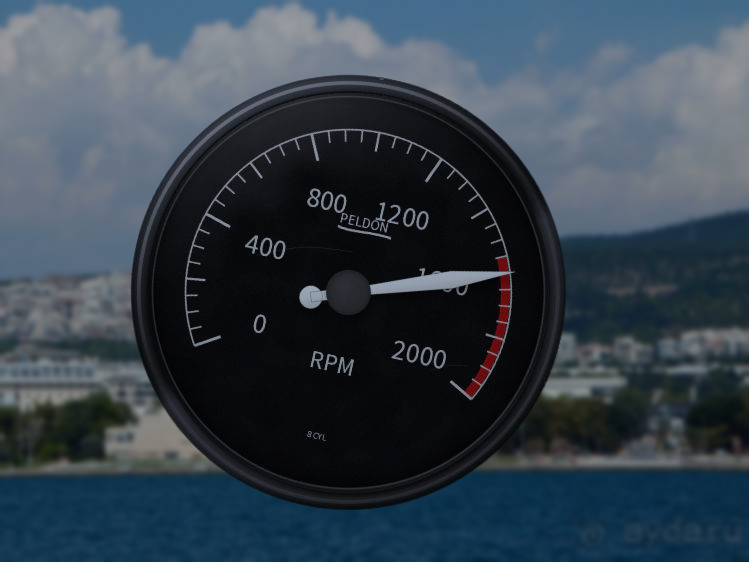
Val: 1600 rpm
